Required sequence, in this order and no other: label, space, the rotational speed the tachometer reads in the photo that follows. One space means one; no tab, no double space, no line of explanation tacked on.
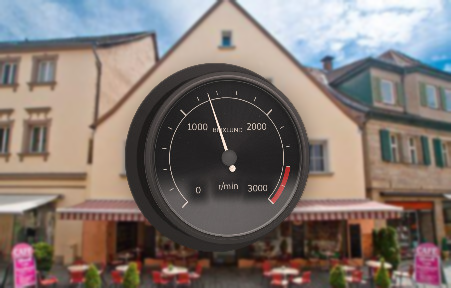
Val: 1300 rpm
